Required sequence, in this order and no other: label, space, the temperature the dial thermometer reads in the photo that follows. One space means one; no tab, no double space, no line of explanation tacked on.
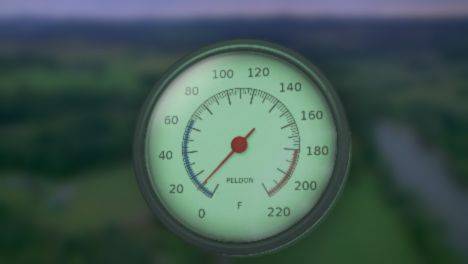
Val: 10 °F
